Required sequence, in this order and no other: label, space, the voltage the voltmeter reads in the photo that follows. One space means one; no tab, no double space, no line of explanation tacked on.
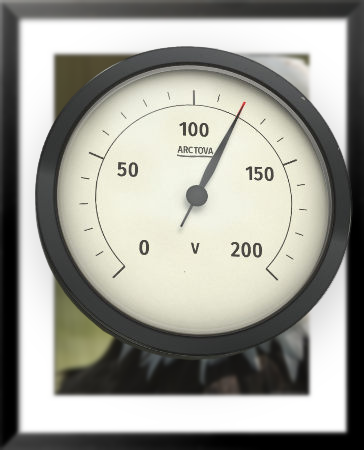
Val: 120 V
